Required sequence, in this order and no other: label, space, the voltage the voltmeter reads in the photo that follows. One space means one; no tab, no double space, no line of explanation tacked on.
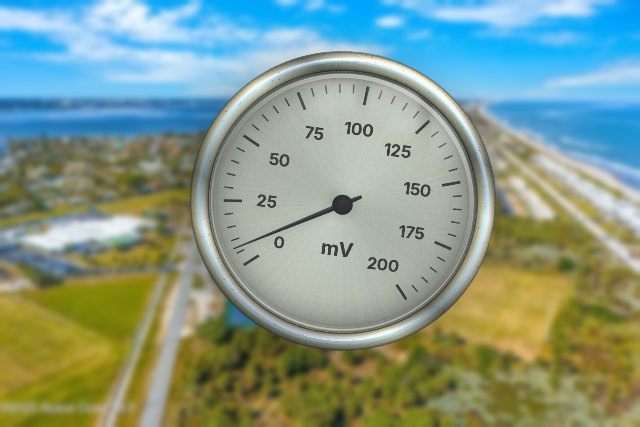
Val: 7.5 mV
